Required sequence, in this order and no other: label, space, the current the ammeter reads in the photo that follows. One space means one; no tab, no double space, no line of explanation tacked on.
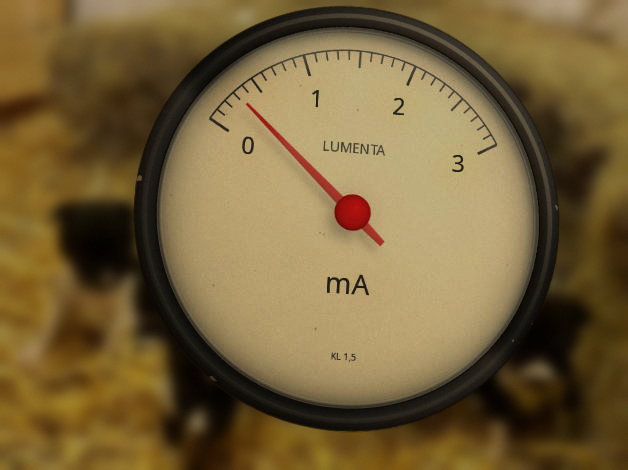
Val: 0.3 mA
